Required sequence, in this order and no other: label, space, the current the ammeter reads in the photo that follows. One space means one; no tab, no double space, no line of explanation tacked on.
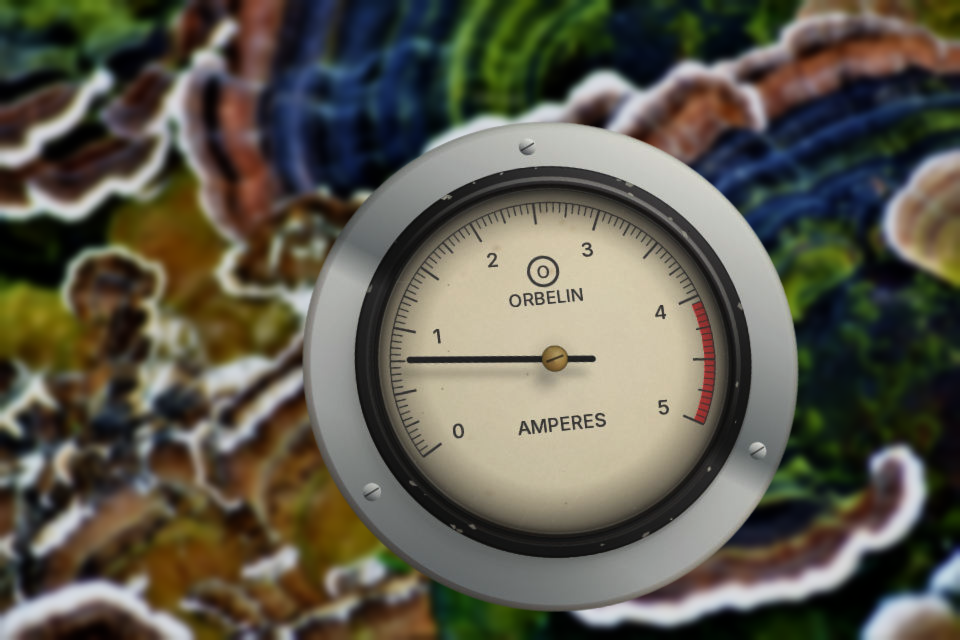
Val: 0.75 A
